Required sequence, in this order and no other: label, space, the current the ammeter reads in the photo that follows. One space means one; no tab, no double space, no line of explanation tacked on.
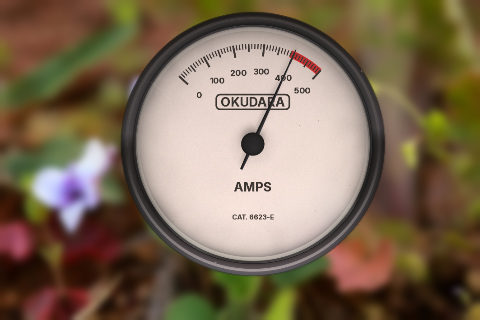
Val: 400 A
